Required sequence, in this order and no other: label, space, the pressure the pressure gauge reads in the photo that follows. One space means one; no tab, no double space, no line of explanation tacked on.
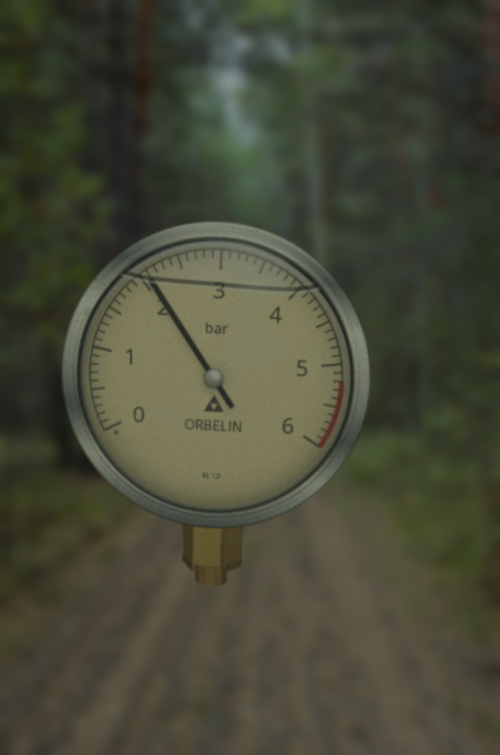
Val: 2.1 bar
